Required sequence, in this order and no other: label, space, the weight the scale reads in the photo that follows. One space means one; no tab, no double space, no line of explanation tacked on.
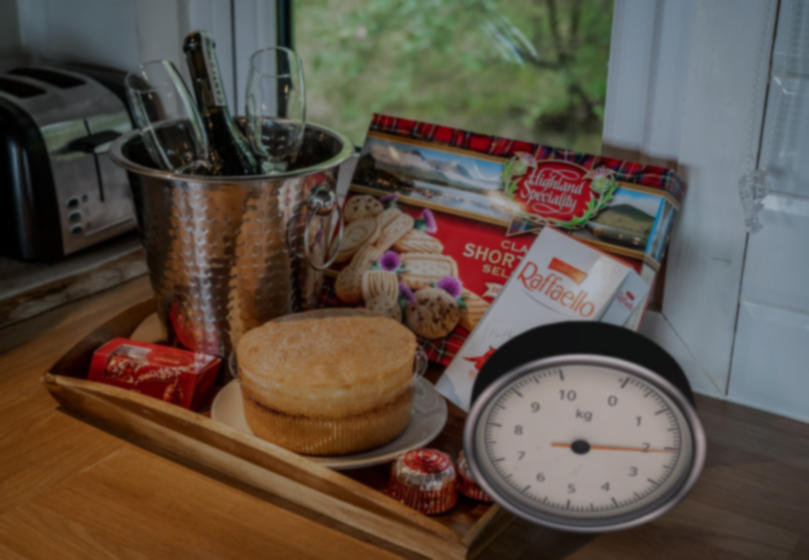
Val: 2 kg
